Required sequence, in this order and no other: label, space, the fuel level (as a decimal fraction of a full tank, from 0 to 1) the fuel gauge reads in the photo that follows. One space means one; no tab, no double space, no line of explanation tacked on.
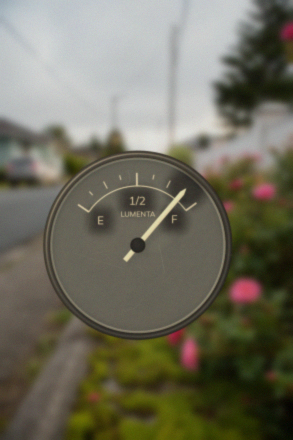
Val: 0.875
